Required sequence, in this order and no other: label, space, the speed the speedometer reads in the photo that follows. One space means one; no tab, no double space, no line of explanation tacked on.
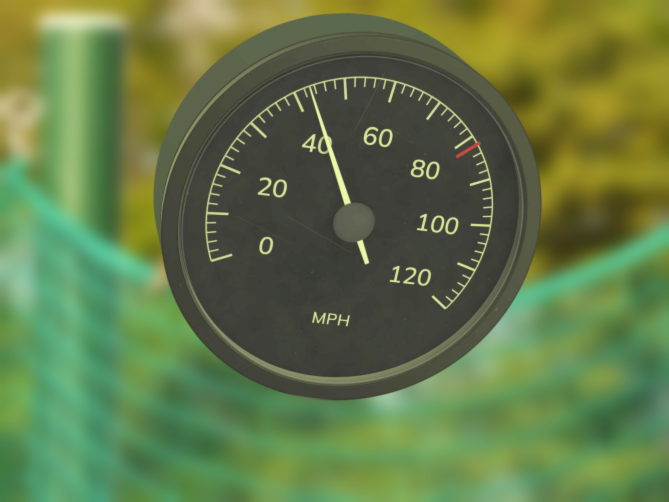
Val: 43 mph
